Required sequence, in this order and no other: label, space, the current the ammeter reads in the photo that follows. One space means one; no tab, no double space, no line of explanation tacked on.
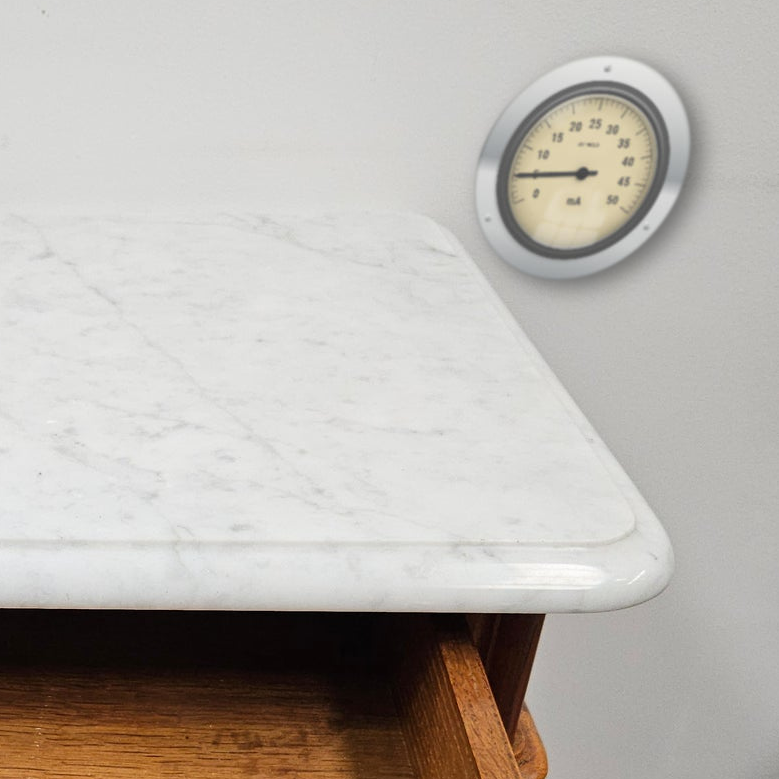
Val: 5 mA
